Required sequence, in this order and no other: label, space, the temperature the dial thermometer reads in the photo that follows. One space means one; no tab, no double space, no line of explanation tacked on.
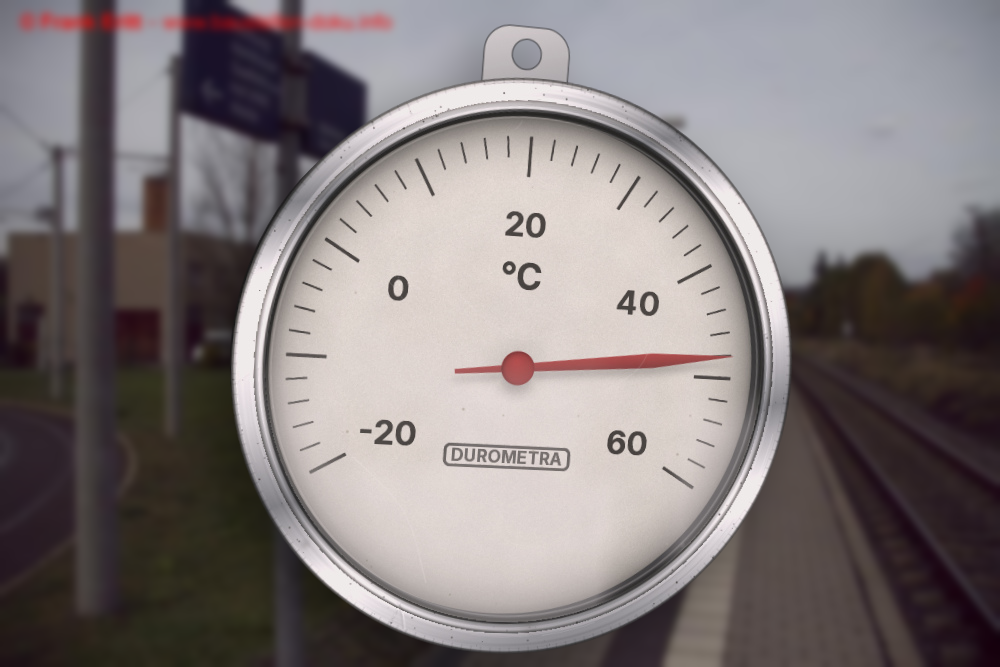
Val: 48 °C
